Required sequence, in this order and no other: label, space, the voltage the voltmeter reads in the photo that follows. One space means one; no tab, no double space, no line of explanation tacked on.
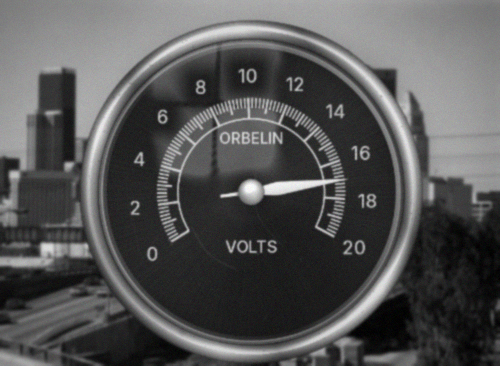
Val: 17 V
